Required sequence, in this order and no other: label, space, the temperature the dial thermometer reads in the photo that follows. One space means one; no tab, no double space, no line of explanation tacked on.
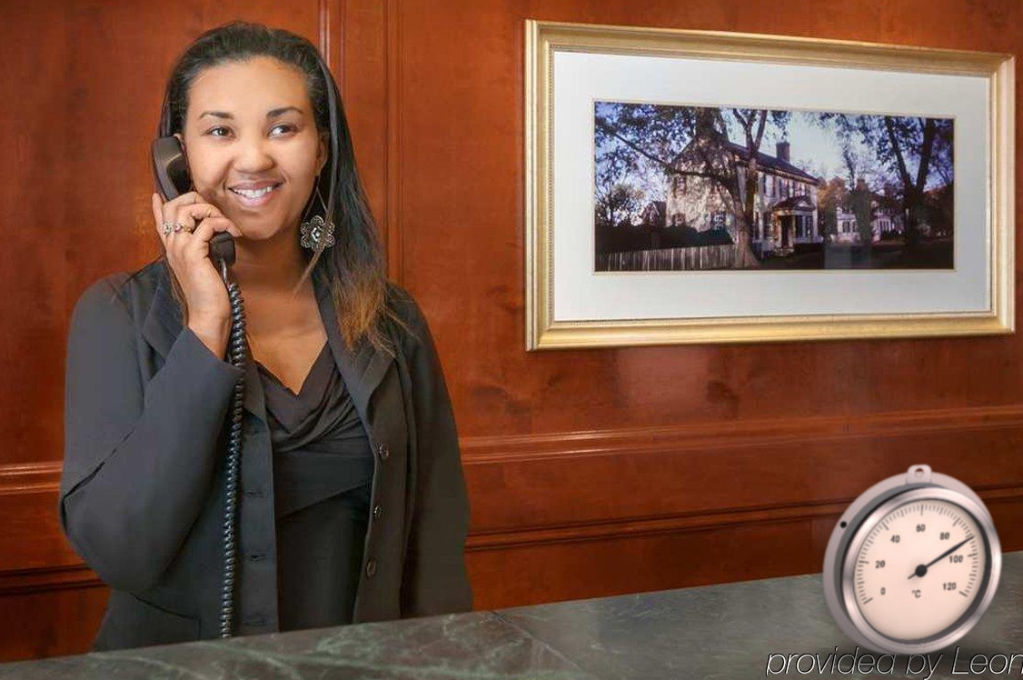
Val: 90 °C
